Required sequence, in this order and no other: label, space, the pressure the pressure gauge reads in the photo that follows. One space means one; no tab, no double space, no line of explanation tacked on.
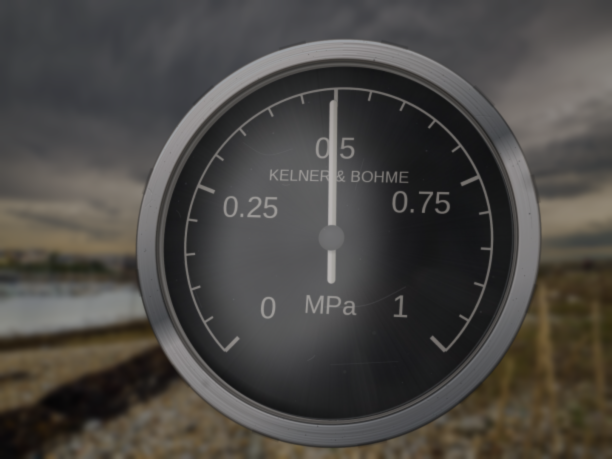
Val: 0.5 MPa
